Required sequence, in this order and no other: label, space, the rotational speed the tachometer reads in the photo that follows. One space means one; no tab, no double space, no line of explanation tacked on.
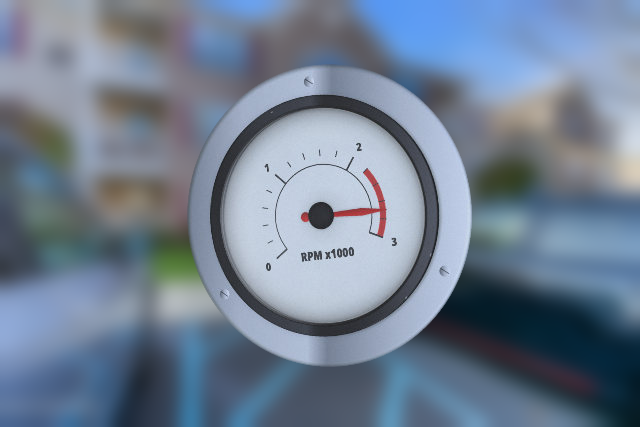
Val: 2700 rpm
